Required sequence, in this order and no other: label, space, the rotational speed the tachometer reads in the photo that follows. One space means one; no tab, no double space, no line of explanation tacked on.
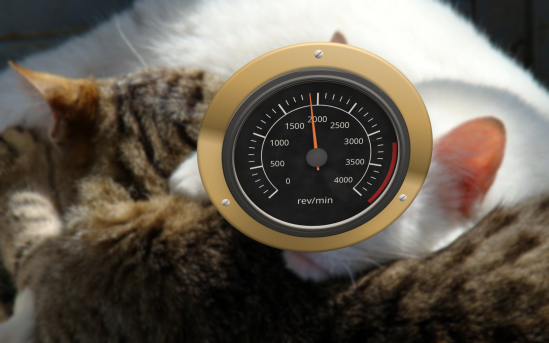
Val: 1900 rpm
